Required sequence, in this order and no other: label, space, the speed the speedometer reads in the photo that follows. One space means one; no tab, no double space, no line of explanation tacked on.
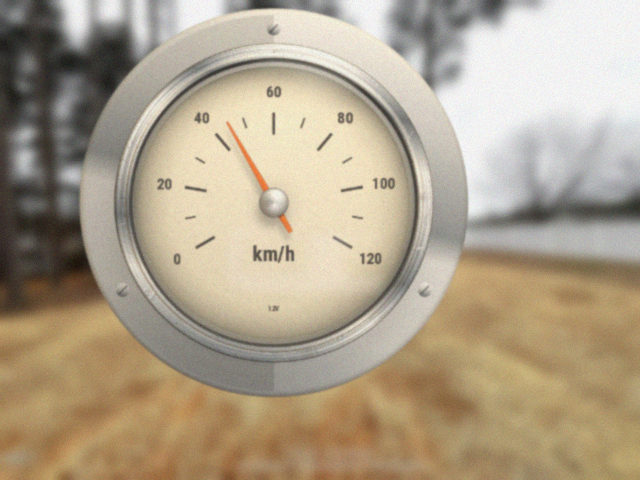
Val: 45 km/h
